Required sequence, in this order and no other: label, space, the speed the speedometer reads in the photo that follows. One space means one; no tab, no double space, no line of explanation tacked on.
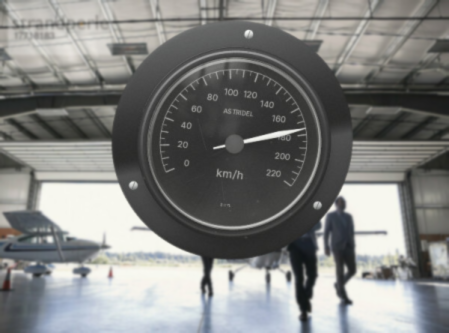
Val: 175 km/h
